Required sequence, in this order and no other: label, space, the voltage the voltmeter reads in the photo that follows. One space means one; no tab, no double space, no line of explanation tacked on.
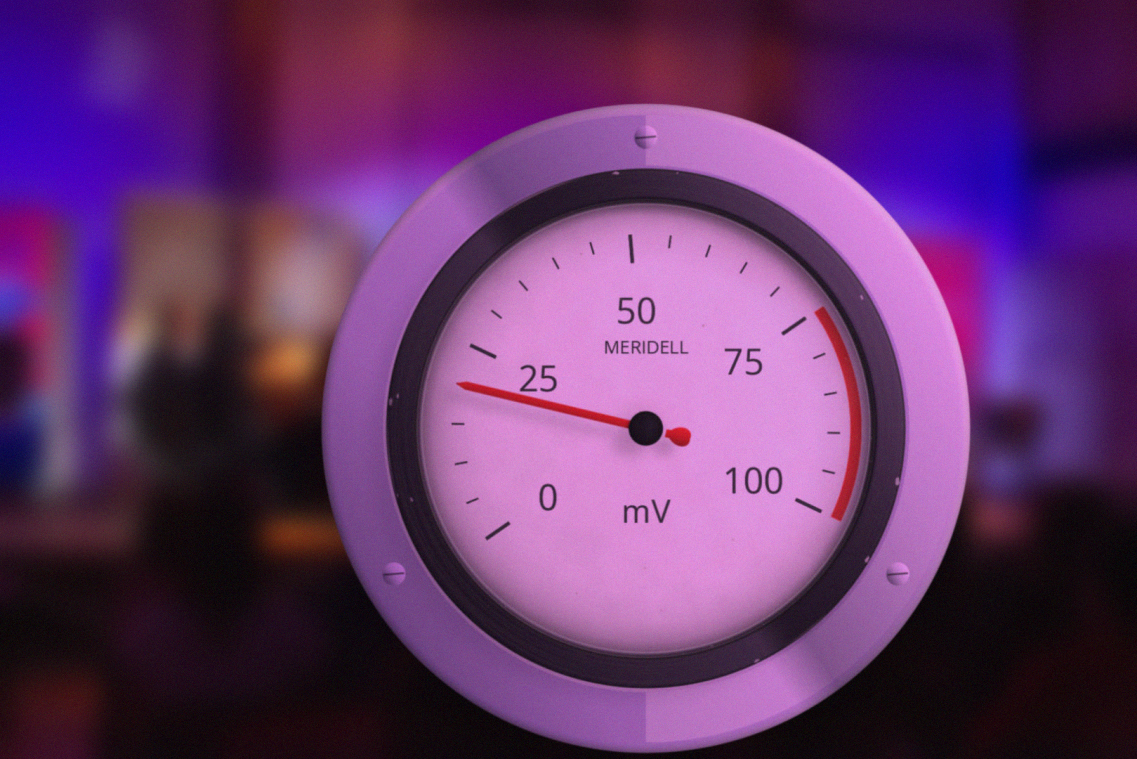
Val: 20 mV
